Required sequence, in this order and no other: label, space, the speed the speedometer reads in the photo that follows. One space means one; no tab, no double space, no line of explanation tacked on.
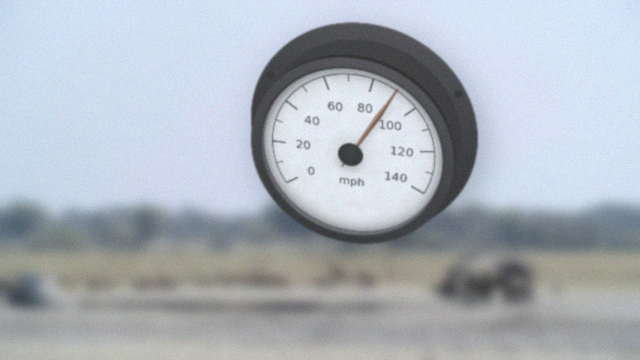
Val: 90 mph
